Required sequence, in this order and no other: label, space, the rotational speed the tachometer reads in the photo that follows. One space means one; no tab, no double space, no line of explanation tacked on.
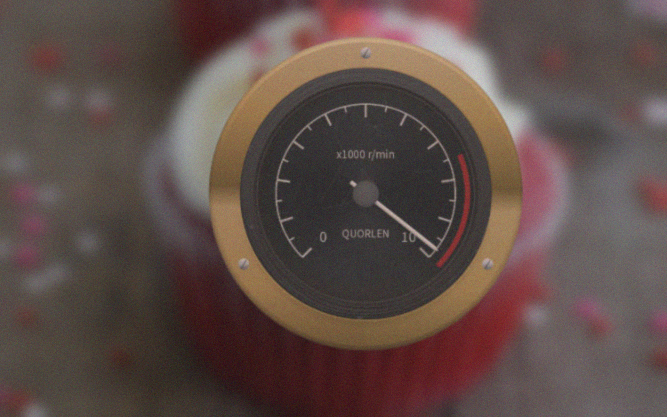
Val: 9750 rpm
